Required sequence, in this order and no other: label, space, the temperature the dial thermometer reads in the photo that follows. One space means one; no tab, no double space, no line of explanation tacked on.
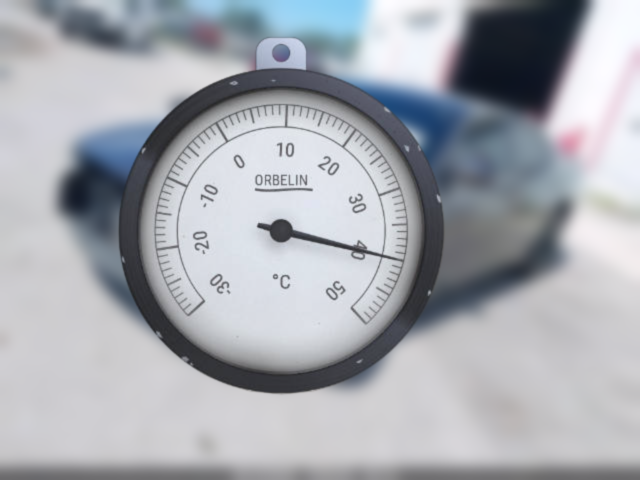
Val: 40 °C
